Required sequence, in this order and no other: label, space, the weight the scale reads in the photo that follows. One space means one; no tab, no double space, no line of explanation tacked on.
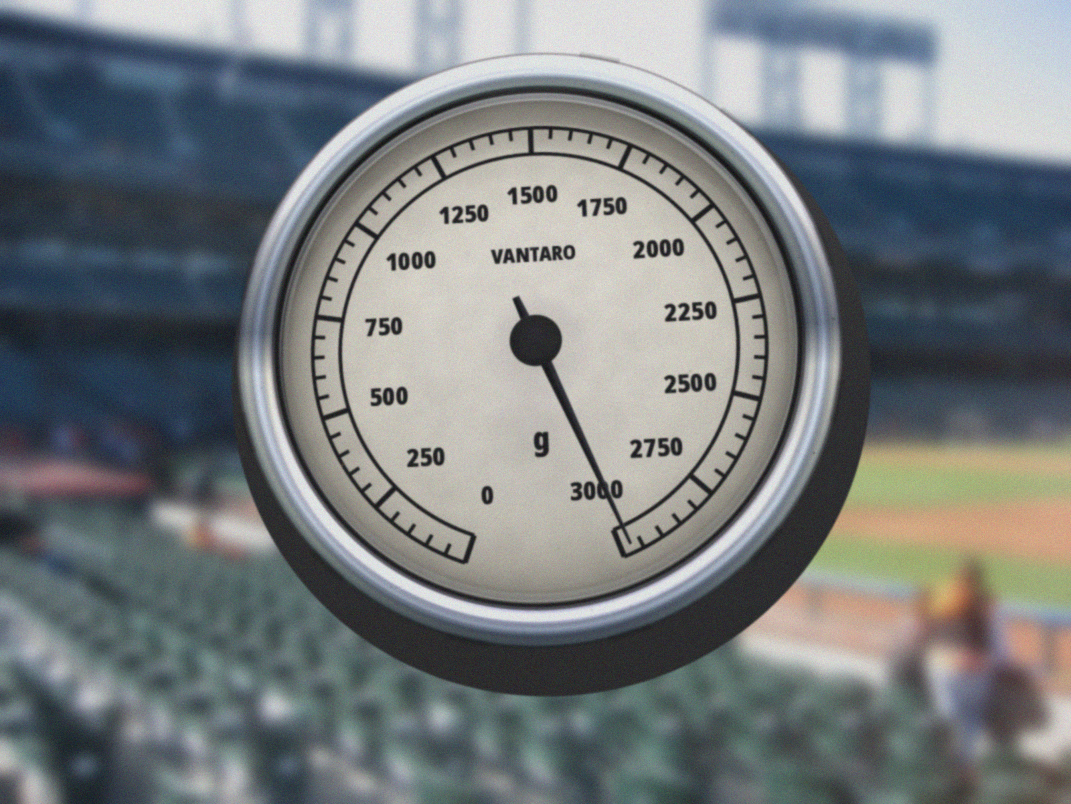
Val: 2975 g
